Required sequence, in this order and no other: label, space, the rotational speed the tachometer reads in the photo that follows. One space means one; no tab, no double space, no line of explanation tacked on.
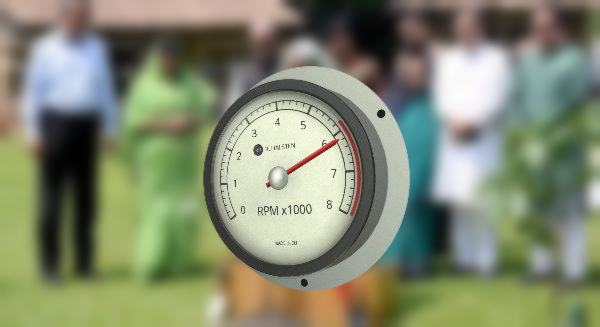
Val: 6200 rpm
